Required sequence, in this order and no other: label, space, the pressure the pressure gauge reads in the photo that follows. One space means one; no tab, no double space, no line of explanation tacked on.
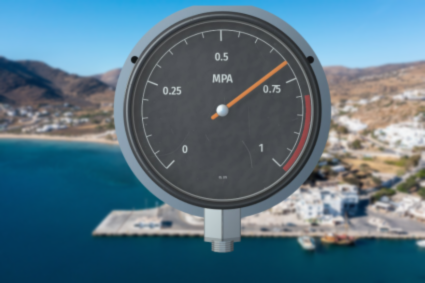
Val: 0.7 MPa
